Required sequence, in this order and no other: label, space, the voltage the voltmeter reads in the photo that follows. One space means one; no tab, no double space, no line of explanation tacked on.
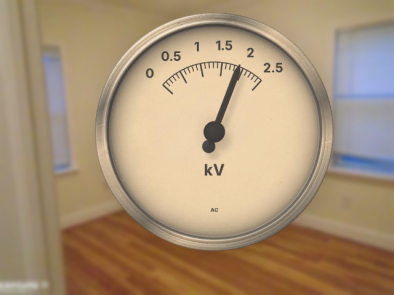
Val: 1.9 kV
